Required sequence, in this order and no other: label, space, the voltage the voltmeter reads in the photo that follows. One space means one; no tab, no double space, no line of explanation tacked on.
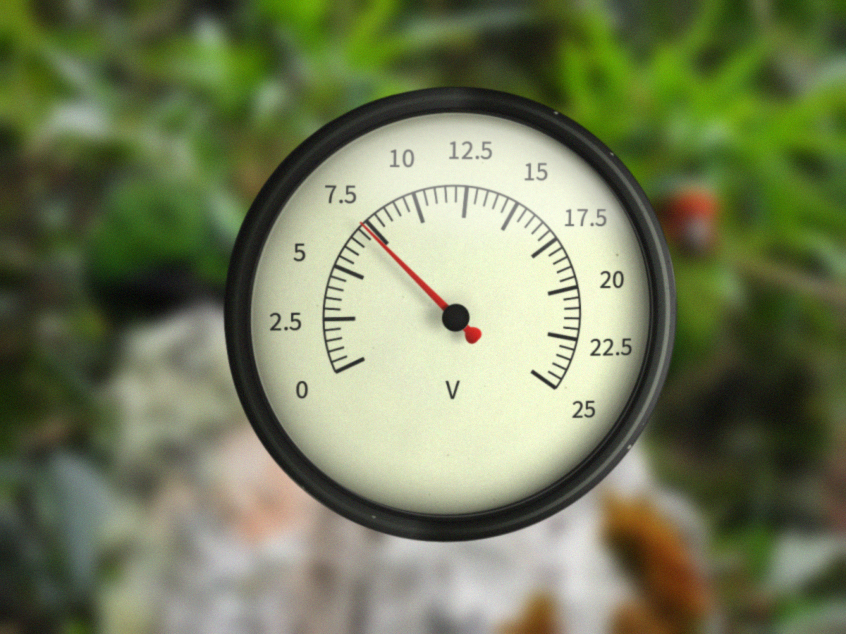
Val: 7.25 V
